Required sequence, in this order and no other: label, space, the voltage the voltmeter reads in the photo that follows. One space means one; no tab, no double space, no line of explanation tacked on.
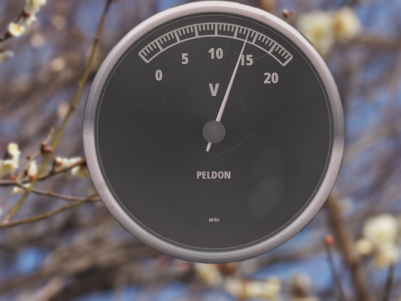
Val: 14 V
